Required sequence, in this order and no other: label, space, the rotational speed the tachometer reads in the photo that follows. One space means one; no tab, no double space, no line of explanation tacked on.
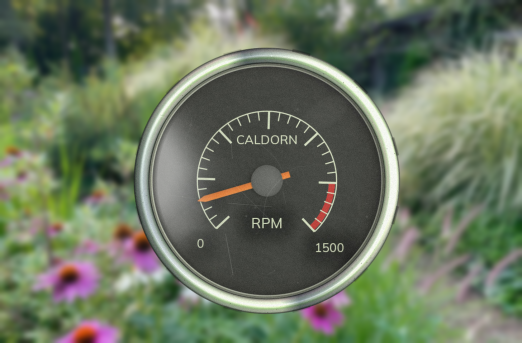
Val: 150 rpm
